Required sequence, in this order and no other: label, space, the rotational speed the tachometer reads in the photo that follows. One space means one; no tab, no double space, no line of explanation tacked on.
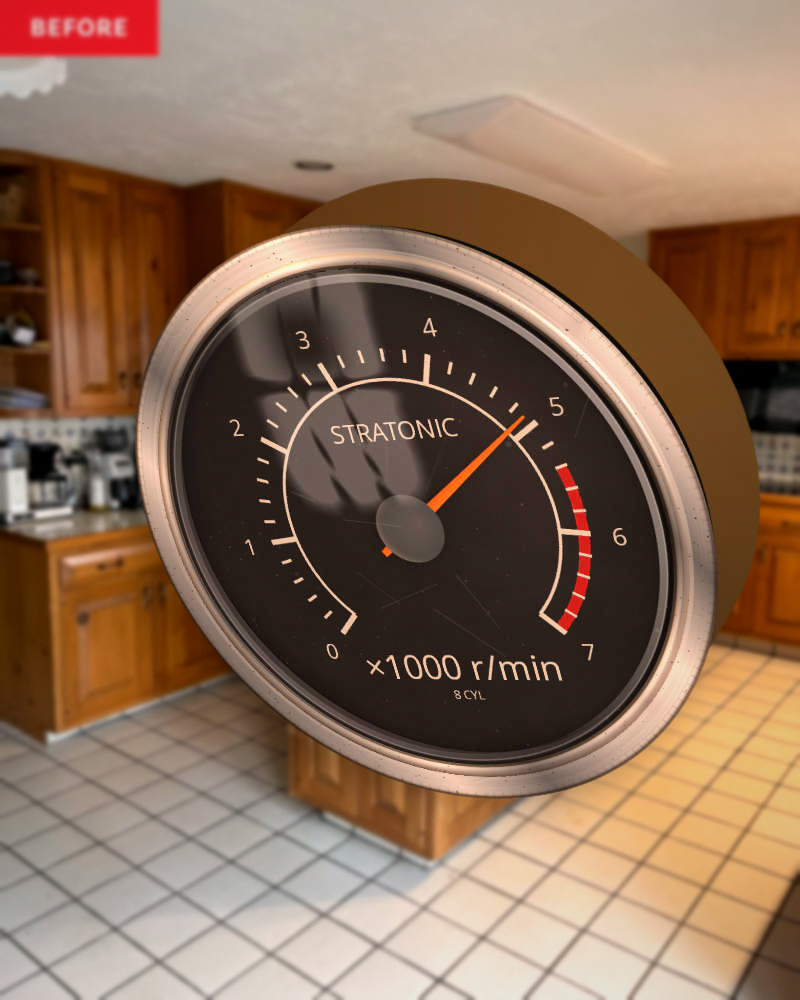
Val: 4900 rpm
